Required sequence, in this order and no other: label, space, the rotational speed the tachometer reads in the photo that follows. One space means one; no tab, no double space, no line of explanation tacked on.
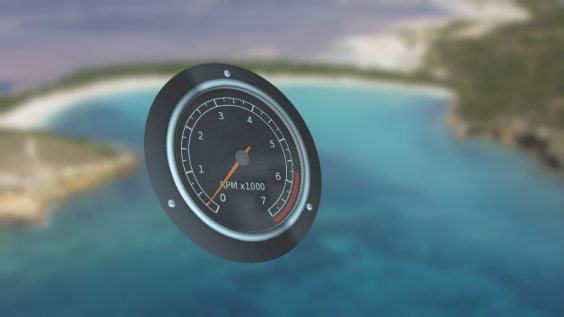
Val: 250 rpm
